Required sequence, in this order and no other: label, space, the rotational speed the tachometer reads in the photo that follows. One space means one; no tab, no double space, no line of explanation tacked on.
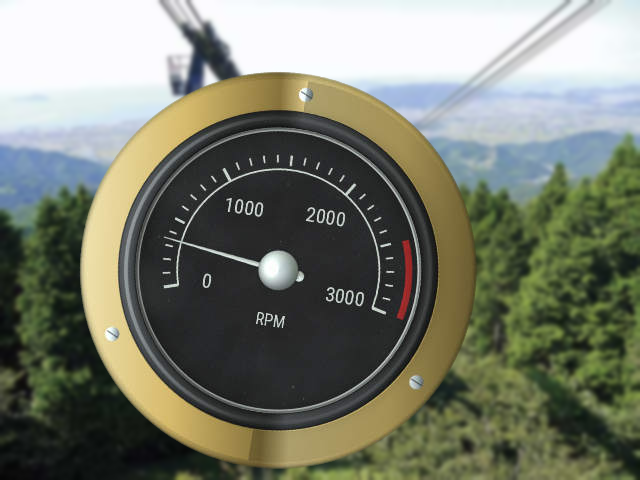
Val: 350 rpm
